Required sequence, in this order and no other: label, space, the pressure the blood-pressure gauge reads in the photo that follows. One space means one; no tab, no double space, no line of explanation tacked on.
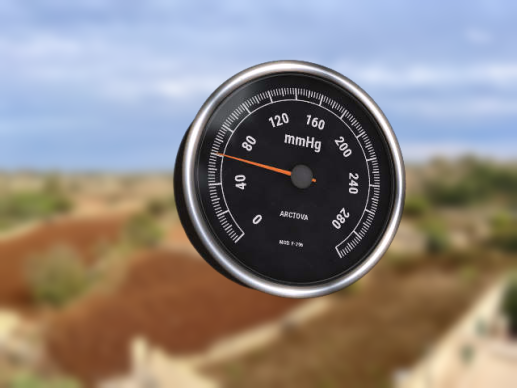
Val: 60 mmHg
